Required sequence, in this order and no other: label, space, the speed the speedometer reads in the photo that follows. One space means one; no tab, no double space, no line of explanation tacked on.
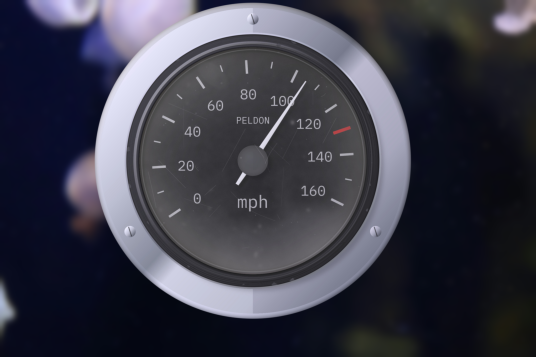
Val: 105 mph
